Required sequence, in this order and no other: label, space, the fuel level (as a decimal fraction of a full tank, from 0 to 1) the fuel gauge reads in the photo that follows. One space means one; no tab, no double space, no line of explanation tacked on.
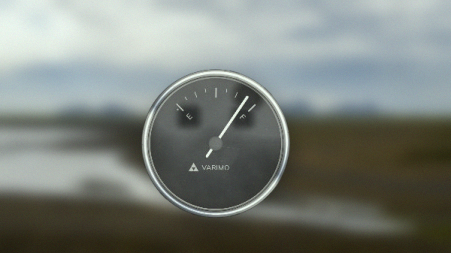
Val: 0.875
